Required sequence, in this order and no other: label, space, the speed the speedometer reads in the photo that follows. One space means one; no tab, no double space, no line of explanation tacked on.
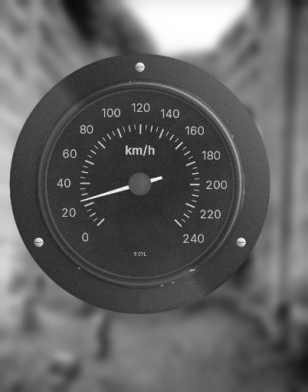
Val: 25 km/h
